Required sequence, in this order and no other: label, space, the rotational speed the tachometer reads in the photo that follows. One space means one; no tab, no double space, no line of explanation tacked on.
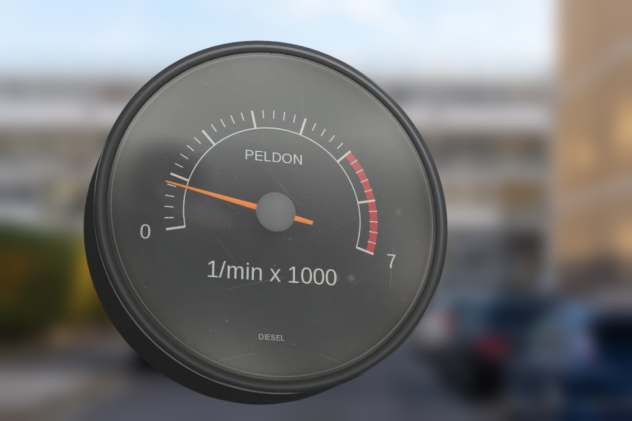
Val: 800 rpm
